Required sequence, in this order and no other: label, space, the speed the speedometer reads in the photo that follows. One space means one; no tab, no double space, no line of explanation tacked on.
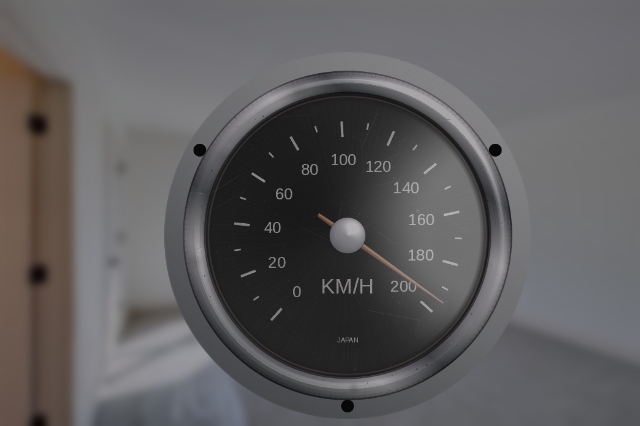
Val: 195 km/h
